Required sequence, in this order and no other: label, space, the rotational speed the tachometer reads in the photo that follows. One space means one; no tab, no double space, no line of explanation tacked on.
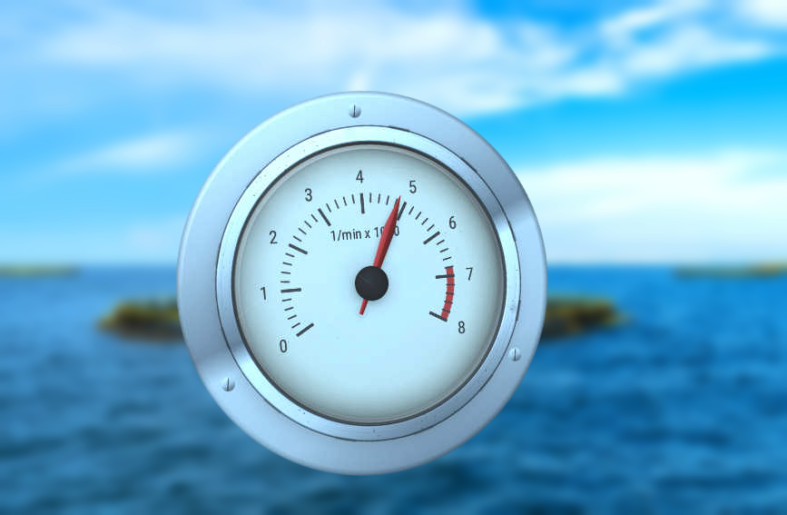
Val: 4800 rpm
